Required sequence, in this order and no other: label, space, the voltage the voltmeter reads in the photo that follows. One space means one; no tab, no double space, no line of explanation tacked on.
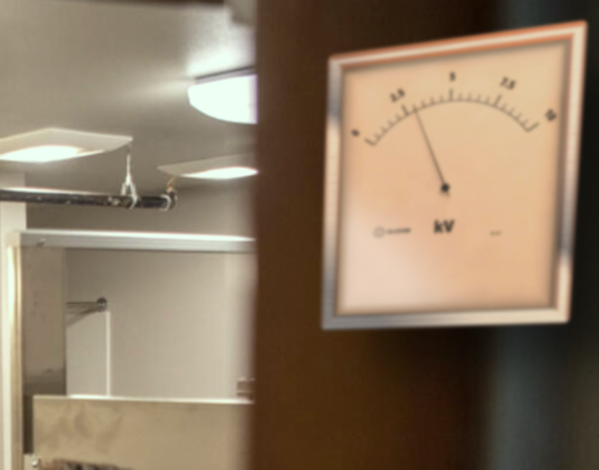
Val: 3 kV
